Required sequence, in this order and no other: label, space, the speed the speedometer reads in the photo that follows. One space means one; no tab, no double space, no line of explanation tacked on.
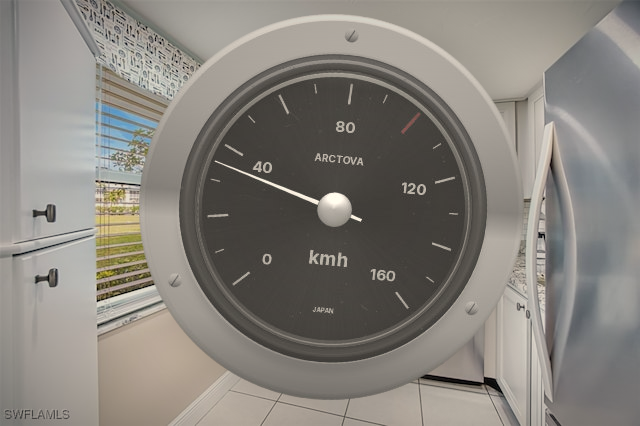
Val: 35 km/h
